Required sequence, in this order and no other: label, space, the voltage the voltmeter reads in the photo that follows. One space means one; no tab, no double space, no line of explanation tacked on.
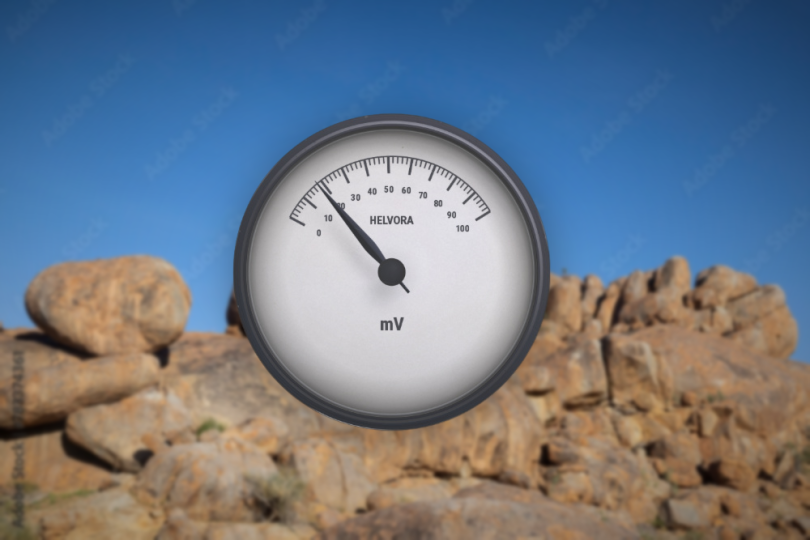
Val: 18 mV
